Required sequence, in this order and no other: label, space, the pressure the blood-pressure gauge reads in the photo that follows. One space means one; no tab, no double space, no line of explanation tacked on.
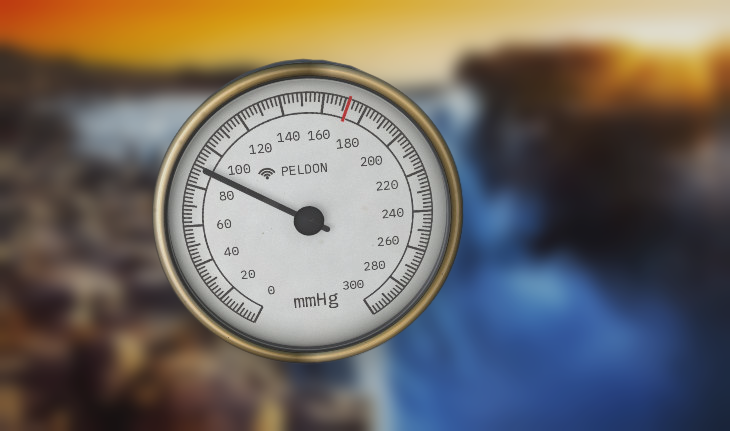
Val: 90 mmHg
